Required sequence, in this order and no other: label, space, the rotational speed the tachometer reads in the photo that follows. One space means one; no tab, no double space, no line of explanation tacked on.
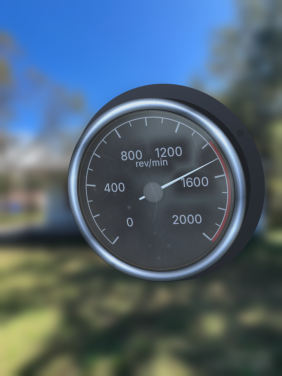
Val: 1500 rpm
